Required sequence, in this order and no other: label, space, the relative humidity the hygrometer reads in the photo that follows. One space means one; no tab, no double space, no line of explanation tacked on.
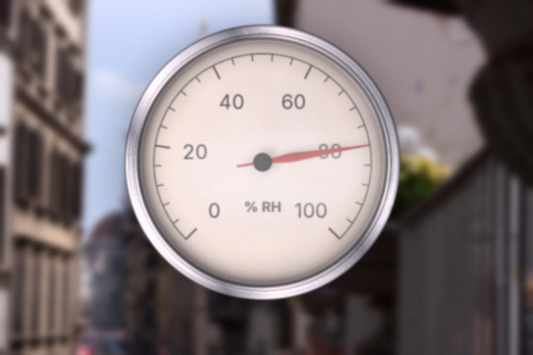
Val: 80 %
